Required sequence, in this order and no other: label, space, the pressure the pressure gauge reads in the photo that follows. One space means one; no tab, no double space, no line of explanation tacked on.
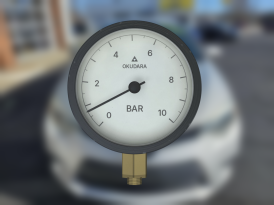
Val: 0.75 bar
